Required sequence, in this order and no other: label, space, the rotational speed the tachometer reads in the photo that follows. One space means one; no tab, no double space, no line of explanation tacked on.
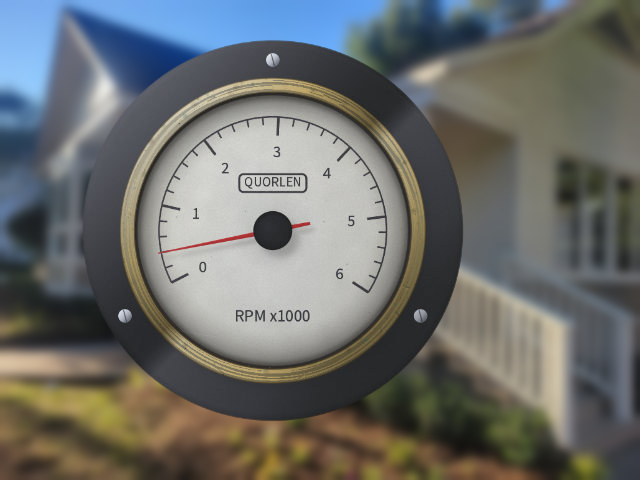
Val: 400 rpm
